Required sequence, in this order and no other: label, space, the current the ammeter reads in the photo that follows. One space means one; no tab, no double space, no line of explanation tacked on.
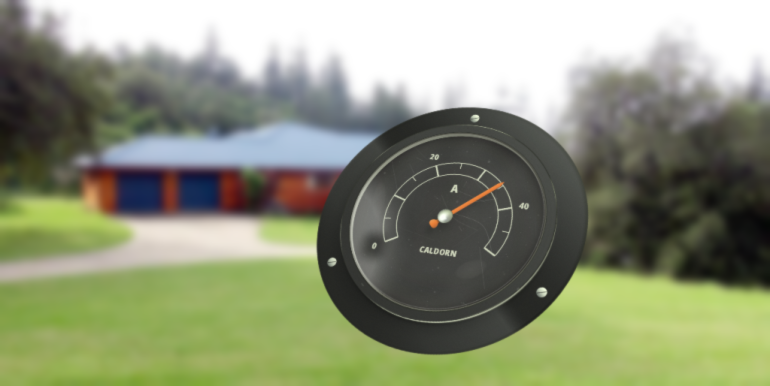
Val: 35 A
